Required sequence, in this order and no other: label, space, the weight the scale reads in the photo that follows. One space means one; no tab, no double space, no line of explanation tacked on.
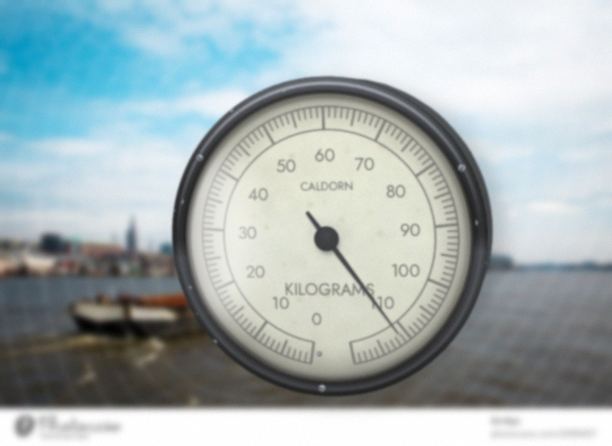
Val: 111 kg
